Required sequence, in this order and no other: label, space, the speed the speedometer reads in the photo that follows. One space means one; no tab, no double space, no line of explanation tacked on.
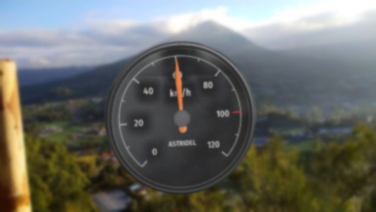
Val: 60 km/h
